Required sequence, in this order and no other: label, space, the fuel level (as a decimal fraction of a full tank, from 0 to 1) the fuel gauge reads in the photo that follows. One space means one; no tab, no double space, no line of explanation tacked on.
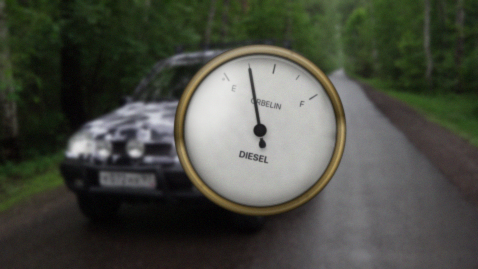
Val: 0.25
